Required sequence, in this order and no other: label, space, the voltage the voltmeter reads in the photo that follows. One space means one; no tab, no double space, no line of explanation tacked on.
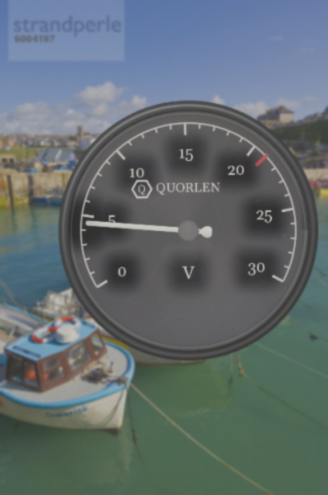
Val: 4.5 V
